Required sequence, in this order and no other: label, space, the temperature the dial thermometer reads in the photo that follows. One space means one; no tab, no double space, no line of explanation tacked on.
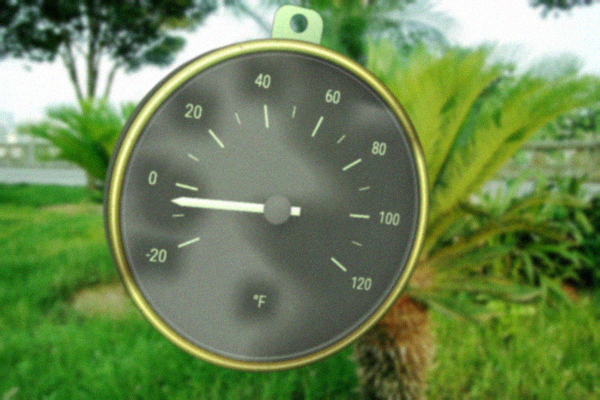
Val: -5 °F
